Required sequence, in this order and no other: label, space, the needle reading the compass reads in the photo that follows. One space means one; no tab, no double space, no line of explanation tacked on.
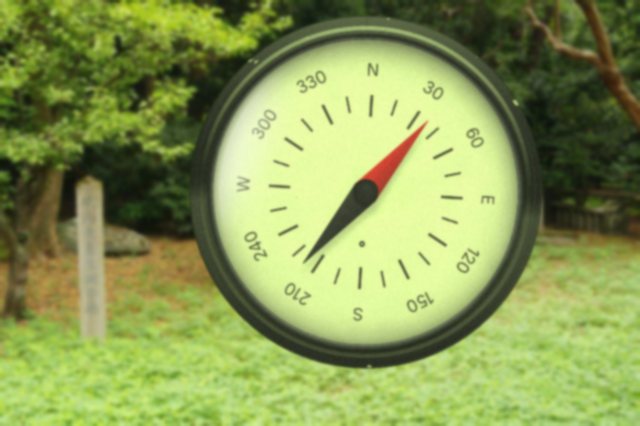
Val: 37.5 °
